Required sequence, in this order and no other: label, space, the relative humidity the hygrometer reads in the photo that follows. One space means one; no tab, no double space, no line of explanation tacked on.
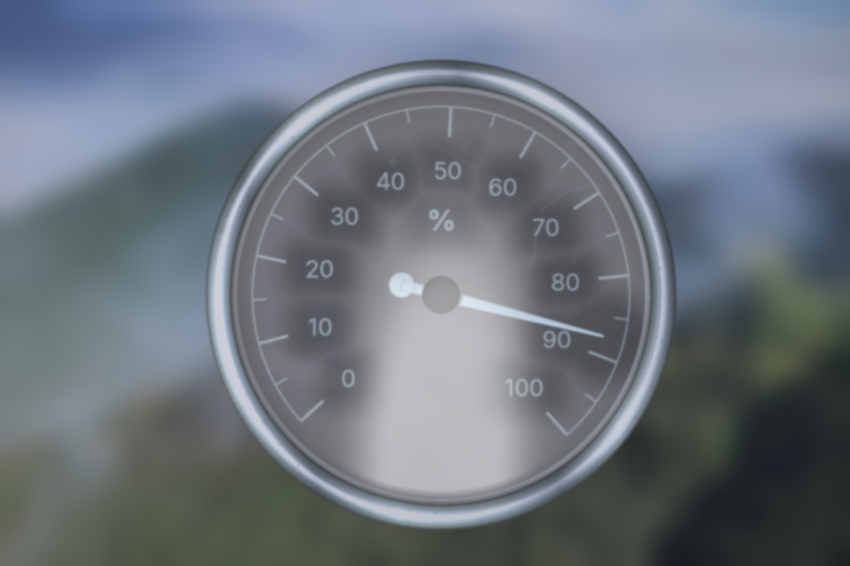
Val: 87.5 %
